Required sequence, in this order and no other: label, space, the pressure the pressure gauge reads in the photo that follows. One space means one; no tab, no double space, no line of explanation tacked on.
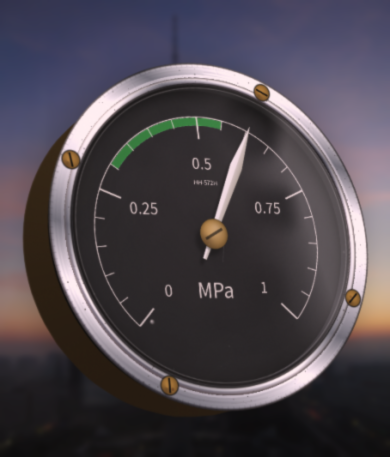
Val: 0.6 MPa
